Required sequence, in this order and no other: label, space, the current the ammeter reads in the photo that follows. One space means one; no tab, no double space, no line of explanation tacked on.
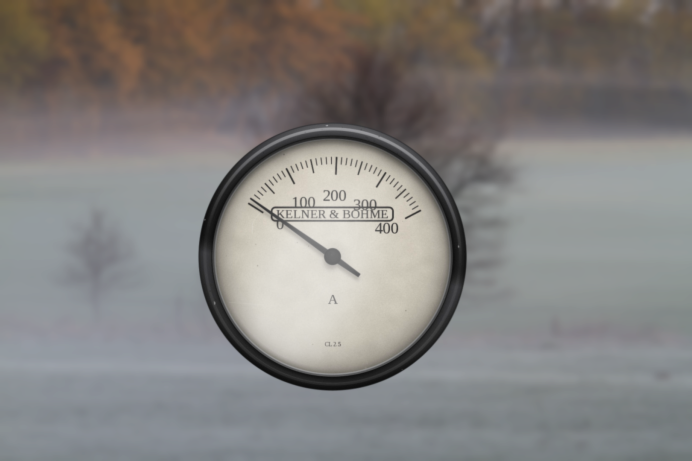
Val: 10 A
